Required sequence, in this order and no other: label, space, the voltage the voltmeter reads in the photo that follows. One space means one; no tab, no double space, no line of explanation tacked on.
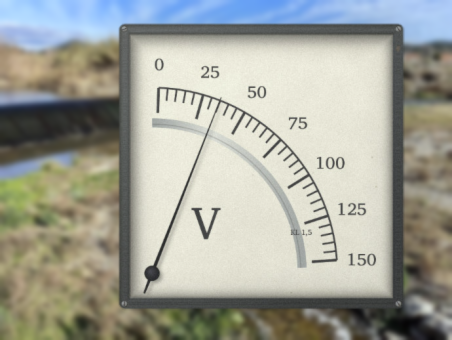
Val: 35 V
